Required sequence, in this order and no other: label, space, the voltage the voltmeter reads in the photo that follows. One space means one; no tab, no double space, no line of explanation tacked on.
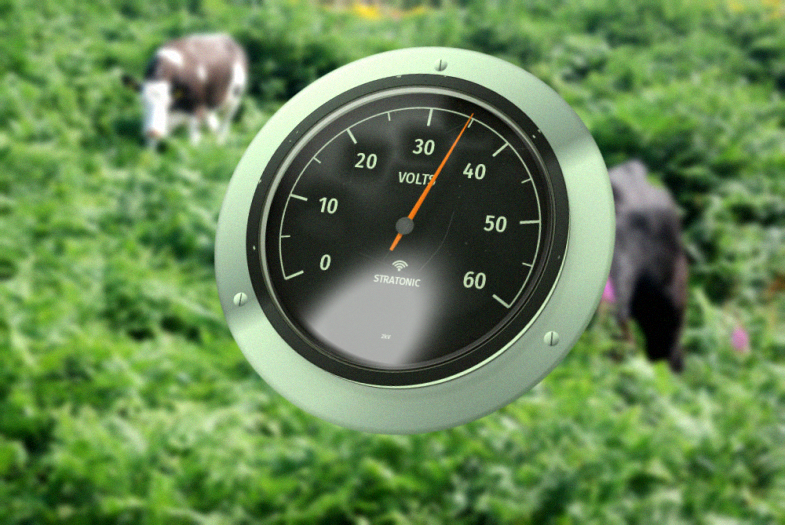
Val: 35 V
